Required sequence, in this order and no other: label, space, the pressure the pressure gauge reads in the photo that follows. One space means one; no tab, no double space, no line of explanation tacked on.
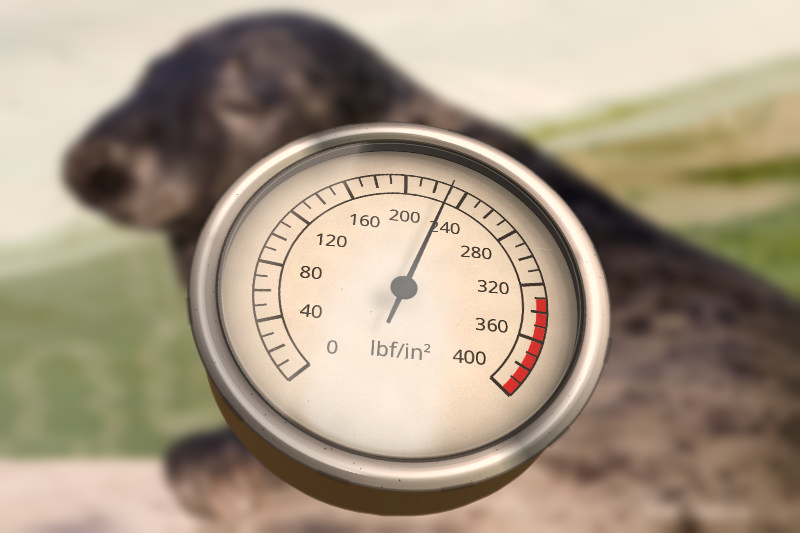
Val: 230 psi
